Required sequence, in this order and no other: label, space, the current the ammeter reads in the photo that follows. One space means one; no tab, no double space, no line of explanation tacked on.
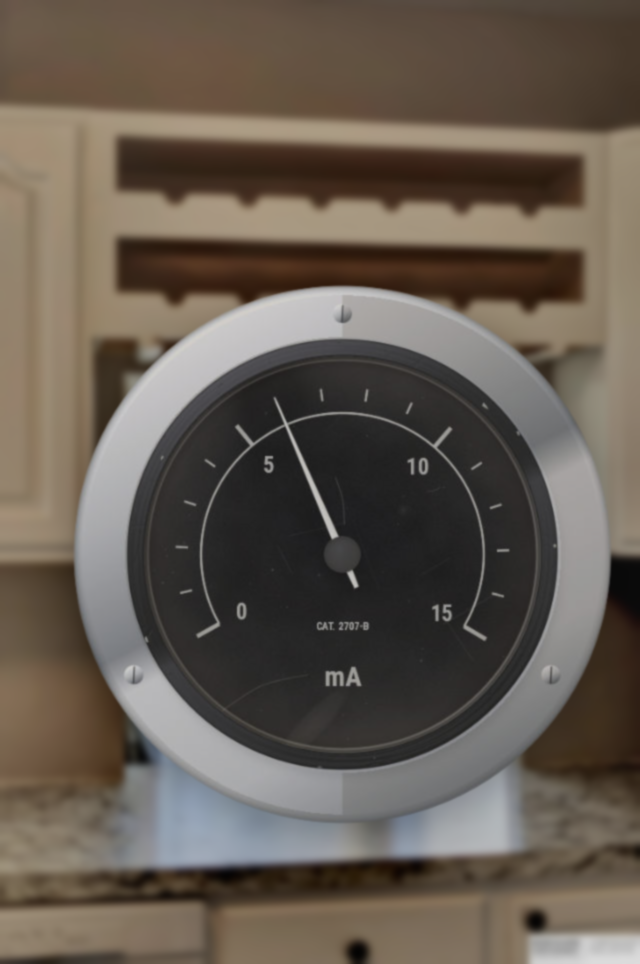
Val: 6 mA
